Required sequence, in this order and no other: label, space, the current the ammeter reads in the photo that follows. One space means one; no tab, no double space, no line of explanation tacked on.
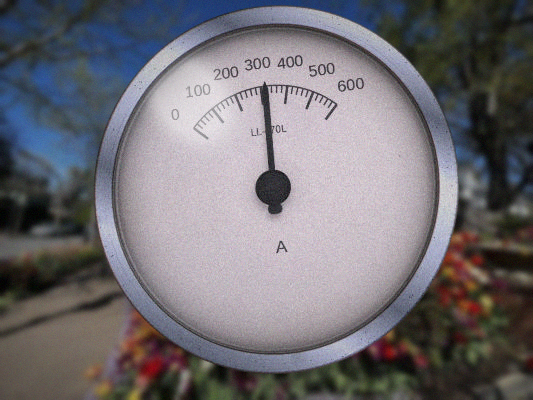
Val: 320 A
